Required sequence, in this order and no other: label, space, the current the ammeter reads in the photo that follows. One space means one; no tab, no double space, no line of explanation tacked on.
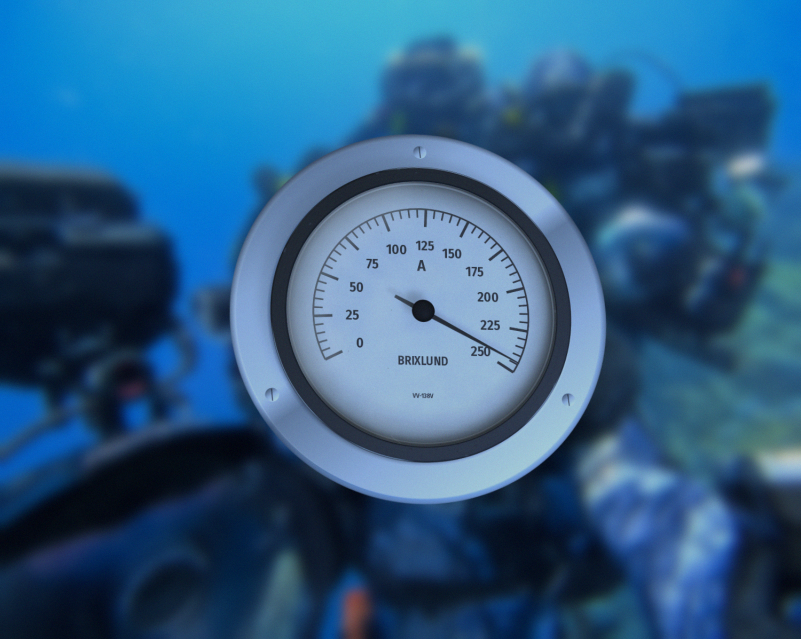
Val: 245 A
